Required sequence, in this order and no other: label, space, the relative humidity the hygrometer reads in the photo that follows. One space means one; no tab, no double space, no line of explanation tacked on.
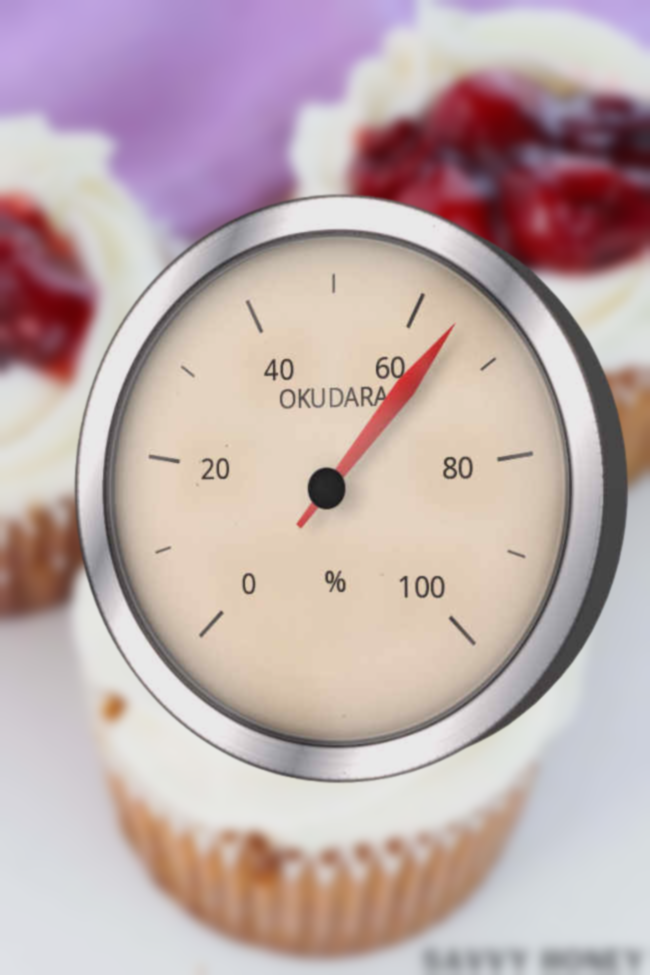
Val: 65 %
